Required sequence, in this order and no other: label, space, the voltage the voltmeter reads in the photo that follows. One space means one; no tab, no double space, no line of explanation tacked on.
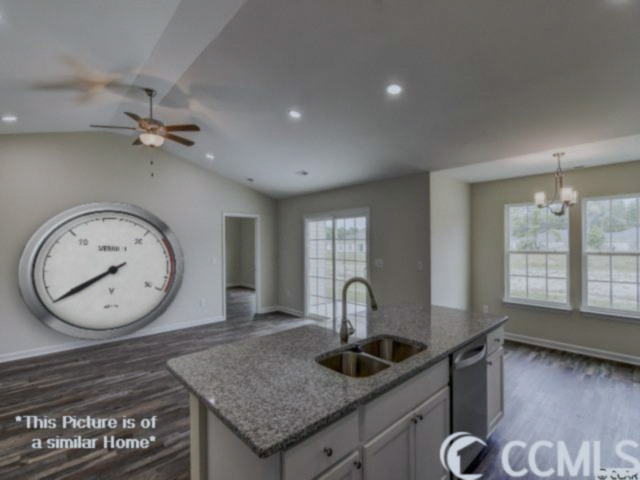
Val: 0 V
